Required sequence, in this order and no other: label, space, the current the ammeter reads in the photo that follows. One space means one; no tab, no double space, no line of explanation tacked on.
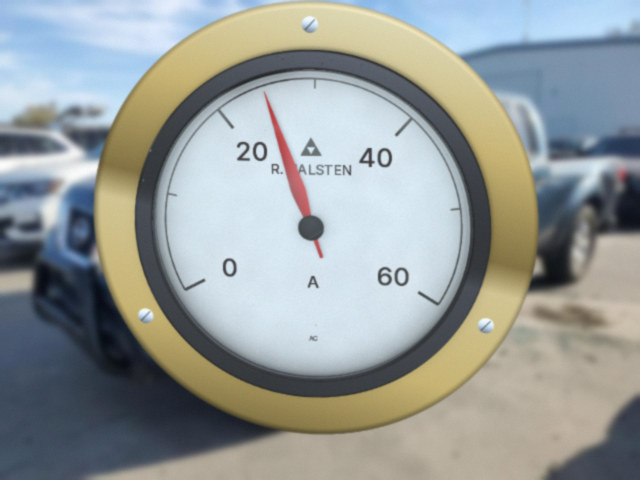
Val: 25 A
